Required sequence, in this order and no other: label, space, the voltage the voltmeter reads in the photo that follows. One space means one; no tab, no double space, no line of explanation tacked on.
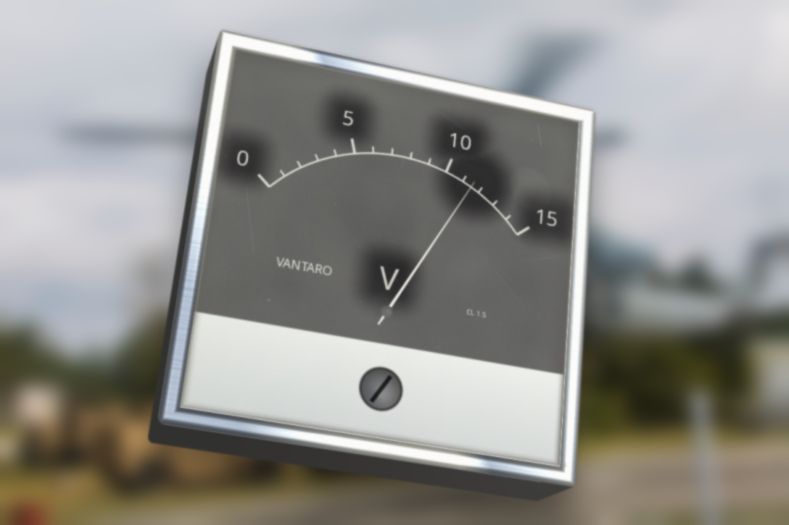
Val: 11.5 V
